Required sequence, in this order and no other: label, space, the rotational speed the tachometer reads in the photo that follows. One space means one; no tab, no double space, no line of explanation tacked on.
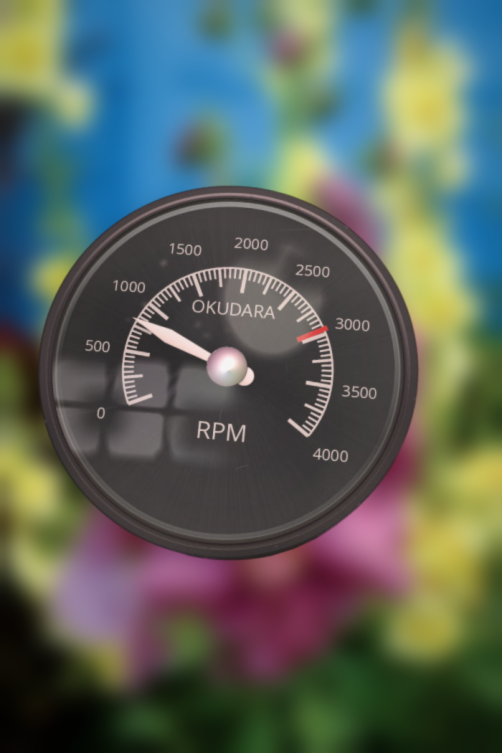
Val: 800 rpm
